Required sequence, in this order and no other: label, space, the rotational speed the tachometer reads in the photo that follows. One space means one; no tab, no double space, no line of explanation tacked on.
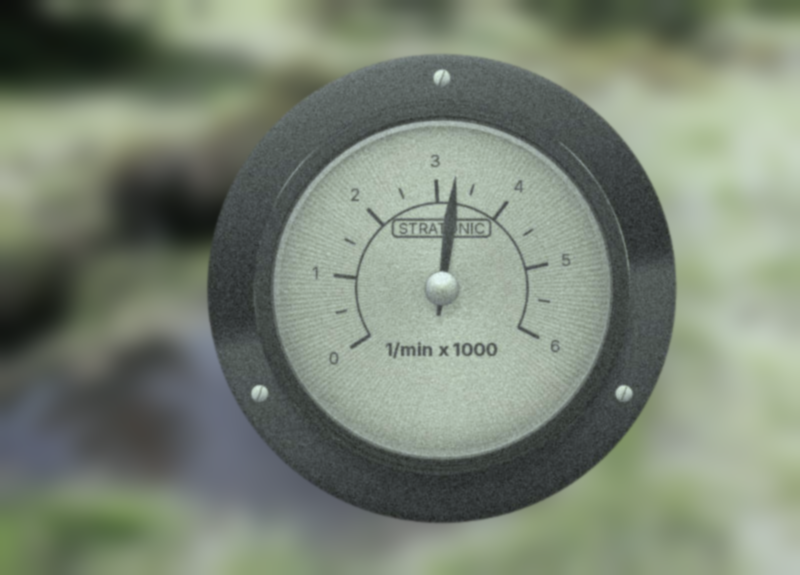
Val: 3250 rpm
